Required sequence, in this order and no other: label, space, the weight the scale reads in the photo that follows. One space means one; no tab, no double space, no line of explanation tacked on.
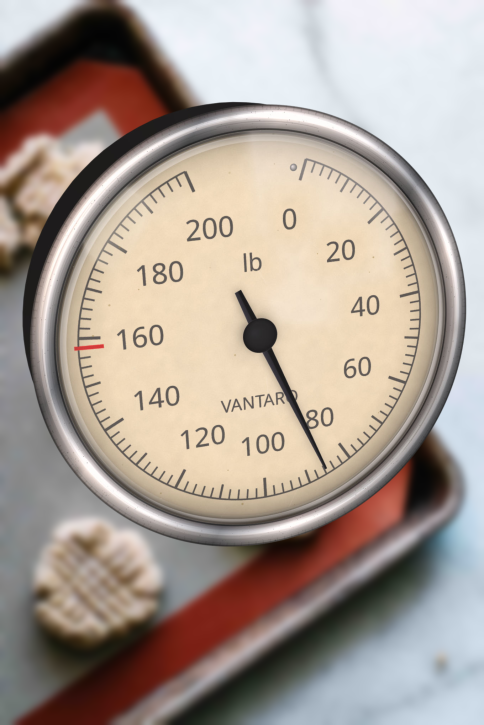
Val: 86 lb
